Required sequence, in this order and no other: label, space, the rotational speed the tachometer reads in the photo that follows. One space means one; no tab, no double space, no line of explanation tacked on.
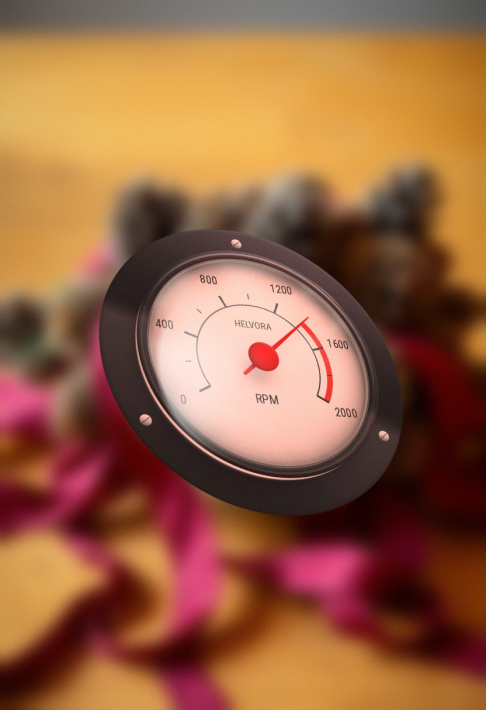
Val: 1400 rpm
